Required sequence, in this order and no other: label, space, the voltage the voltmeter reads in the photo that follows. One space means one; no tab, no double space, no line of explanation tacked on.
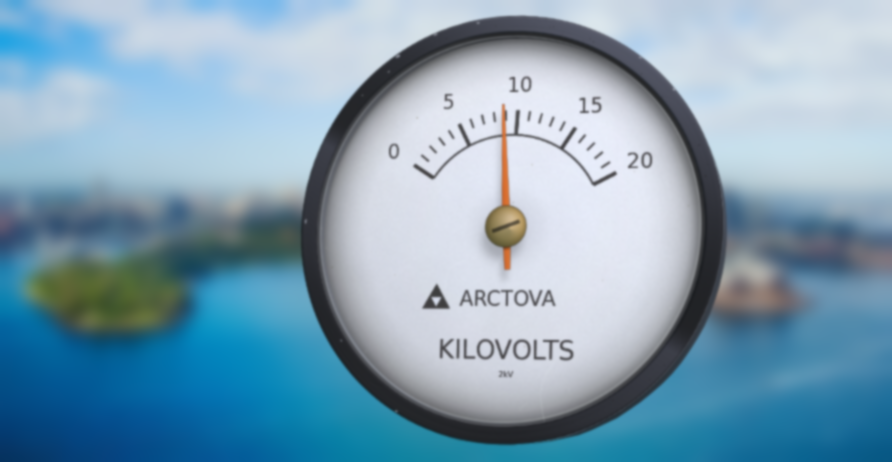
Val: 9 kV
